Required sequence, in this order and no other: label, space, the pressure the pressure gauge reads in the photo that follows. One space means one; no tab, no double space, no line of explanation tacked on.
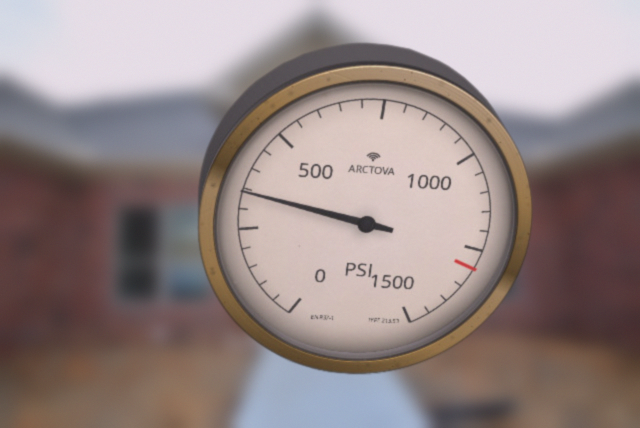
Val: 350 psi
